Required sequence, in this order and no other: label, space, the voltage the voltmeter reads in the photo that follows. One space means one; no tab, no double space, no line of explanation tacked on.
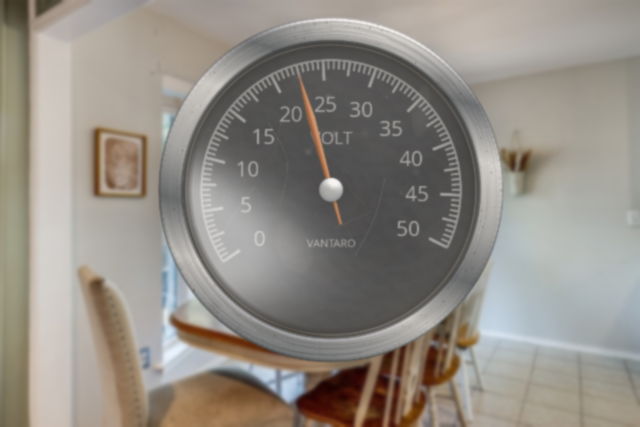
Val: 22.5 V
